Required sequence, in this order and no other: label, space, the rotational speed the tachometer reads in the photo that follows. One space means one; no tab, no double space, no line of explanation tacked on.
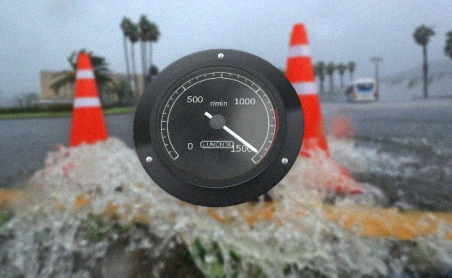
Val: 1450 rpm
